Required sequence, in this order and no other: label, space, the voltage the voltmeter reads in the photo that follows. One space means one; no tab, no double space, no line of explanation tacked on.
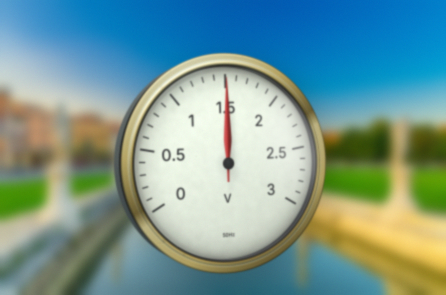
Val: 1.5 V
